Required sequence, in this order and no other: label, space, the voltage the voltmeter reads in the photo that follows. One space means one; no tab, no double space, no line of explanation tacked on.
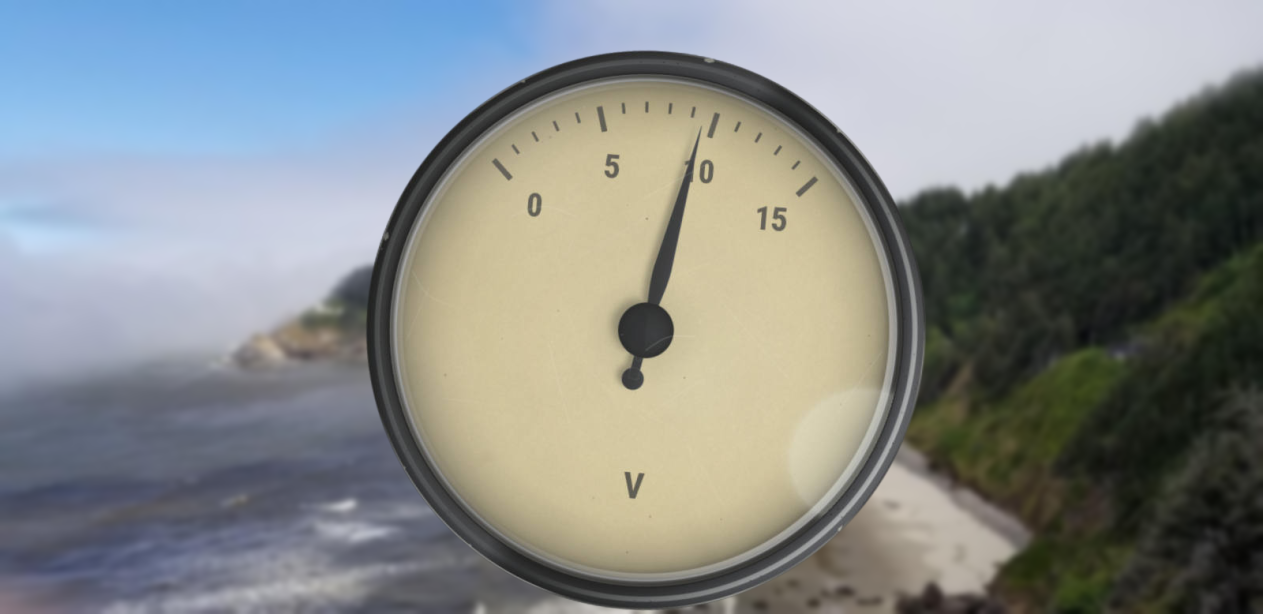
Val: 9.5 V
